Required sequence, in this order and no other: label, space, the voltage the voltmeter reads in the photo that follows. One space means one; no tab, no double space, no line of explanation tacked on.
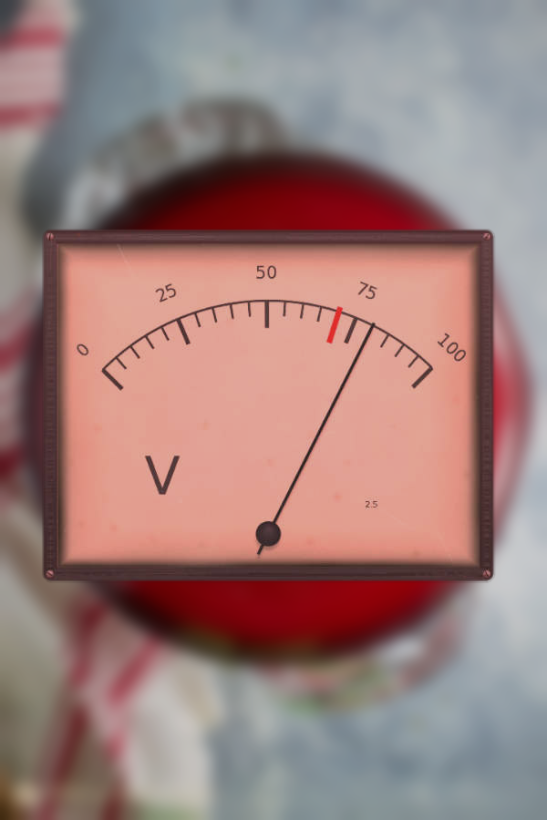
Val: 80 V
